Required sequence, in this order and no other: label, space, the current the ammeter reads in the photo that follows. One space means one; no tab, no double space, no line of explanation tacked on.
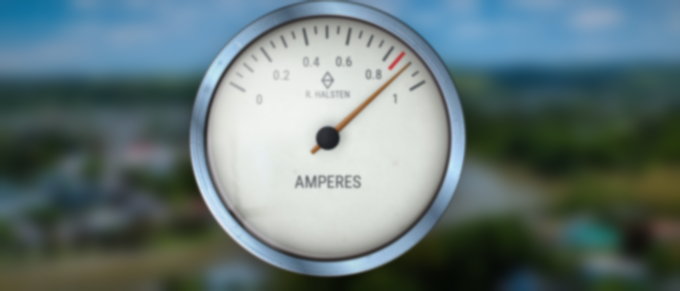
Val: 0.9 A
